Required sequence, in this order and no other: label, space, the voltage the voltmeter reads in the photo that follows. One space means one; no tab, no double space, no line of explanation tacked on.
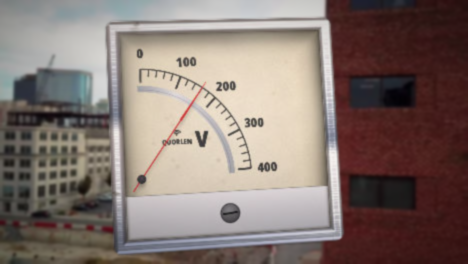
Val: 160 V
